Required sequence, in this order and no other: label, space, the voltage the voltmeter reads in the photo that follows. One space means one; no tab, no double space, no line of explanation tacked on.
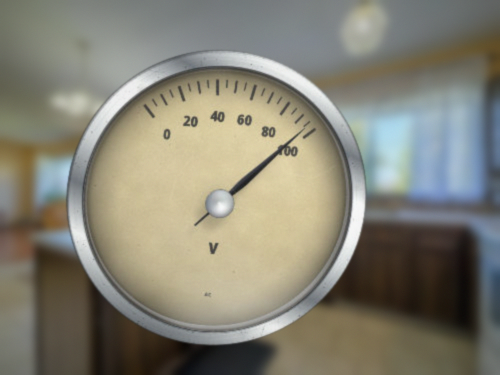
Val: 95 V
